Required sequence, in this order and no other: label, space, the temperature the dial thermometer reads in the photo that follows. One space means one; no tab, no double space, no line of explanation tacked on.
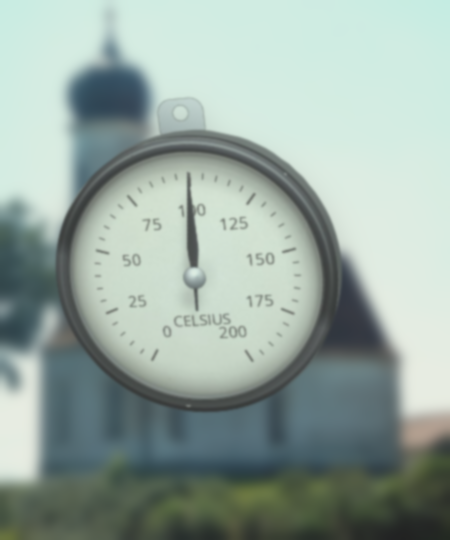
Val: 100 °C
